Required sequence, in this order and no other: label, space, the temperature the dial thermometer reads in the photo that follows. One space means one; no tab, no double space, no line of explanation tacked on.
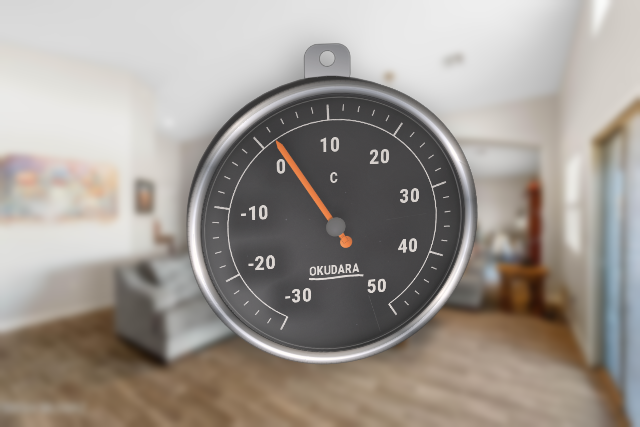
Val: 2 °C
